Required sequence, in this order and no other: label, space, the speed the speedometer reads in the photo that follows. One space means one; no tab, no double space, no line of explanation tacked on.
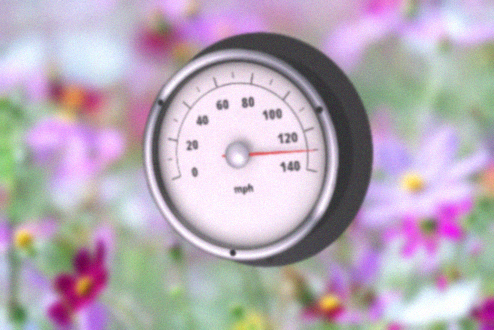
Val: 130 mph
